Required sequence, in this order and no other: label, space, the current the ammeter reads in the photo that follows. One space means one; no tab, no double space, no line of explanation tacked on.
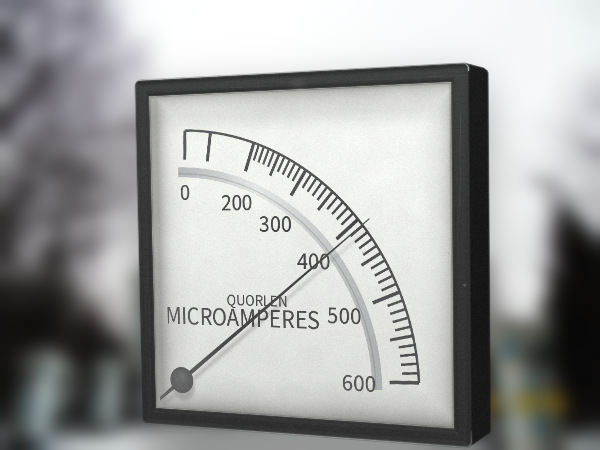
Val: 410 µA
